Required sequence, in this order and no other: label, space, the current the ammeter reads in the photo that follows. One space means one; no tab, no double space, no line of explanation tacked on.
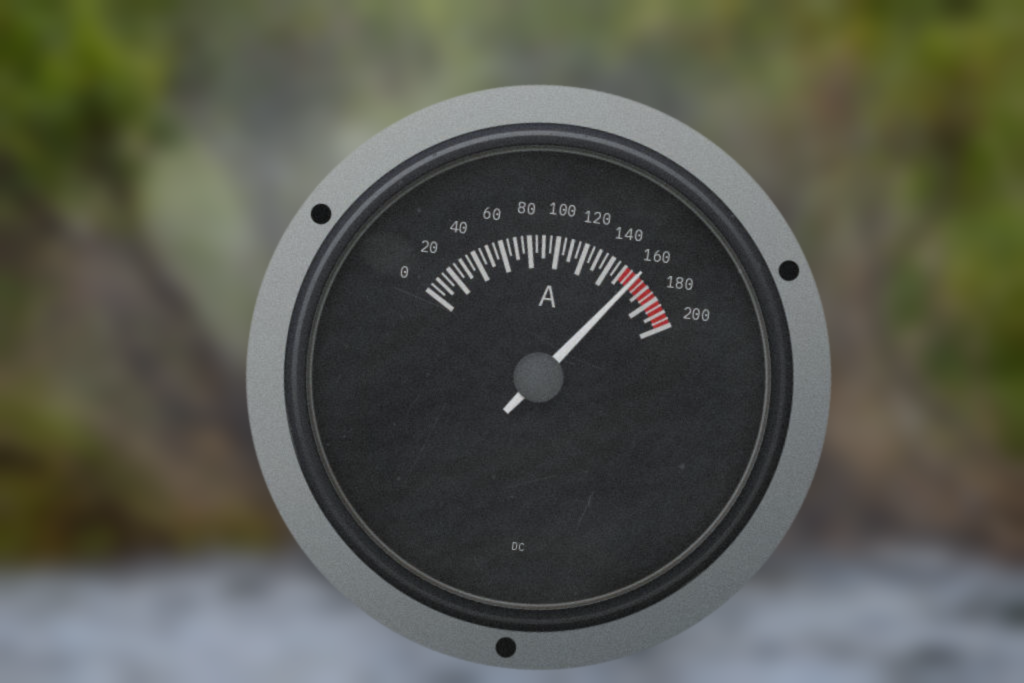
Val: 160 A
